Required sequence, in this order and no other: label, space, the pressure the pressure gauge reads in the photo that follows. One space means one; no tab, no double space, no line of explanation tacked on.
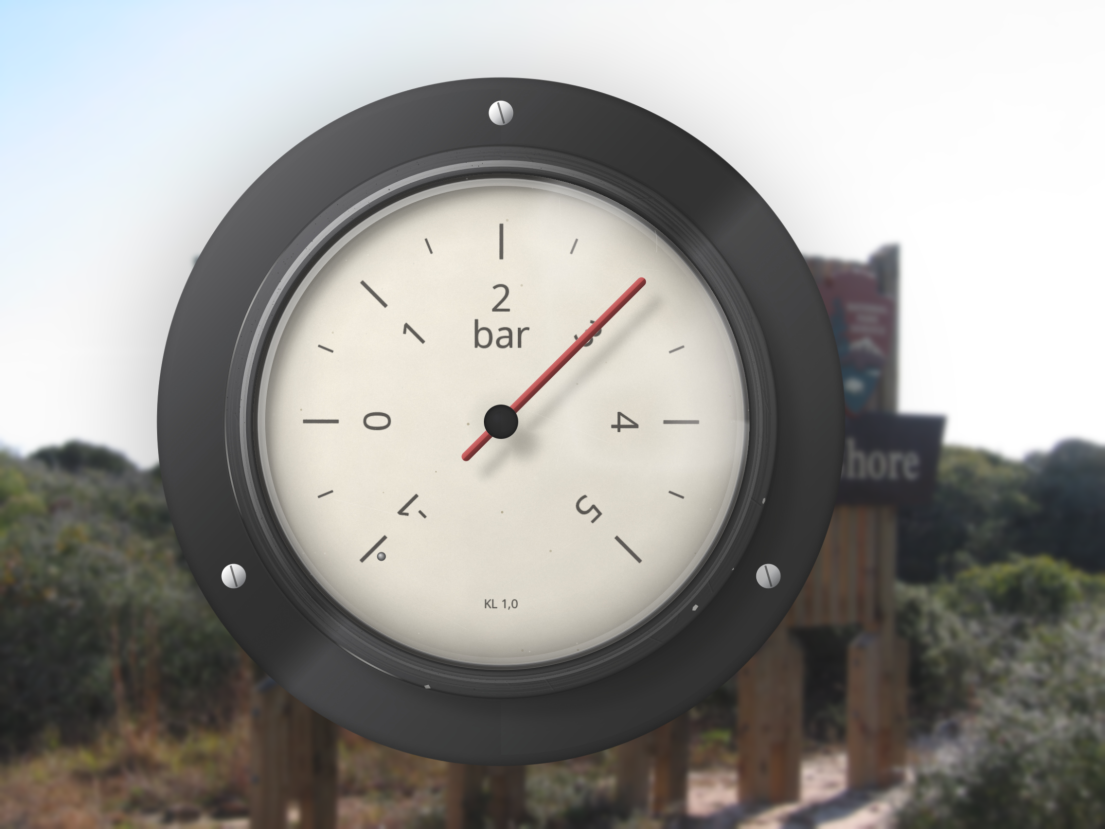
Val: 3 bar
